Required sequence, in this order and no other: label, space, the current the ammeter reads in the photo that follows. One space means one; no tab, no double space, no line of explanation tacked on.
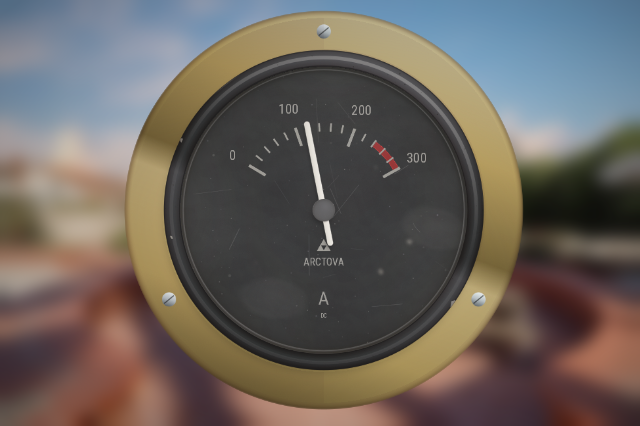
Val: 120 A
